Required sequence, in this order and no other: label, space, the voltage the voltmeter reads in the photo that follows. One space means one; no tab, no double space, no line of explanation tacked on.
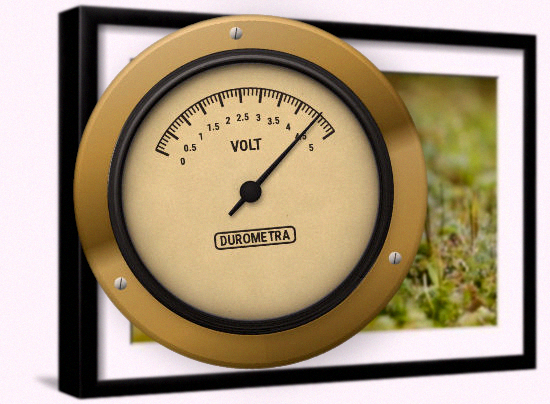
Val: 4.5 V
